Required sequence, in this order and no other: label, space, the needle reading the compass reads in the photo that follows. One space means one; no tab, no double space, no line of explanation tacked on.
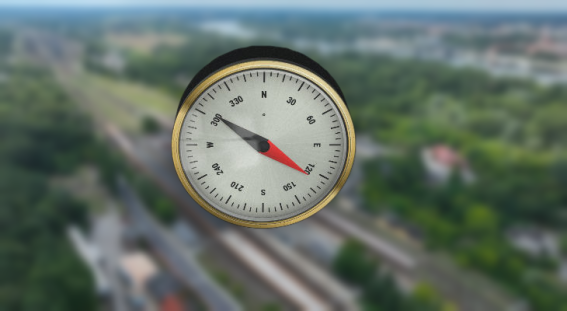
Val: 125 °
